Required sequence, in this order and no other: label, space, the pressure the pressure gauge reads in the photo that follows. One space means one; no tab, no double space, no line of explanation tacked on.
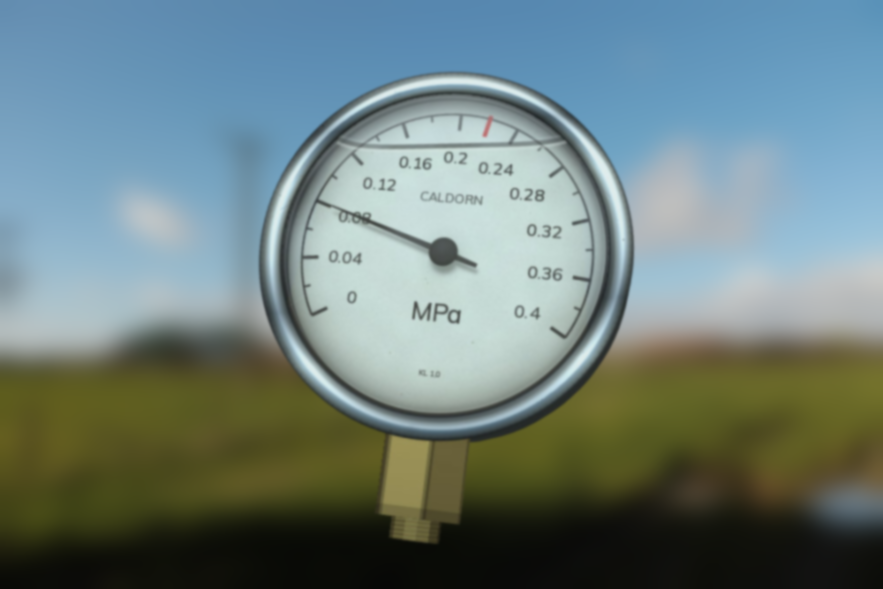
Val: 0.08 MPa
